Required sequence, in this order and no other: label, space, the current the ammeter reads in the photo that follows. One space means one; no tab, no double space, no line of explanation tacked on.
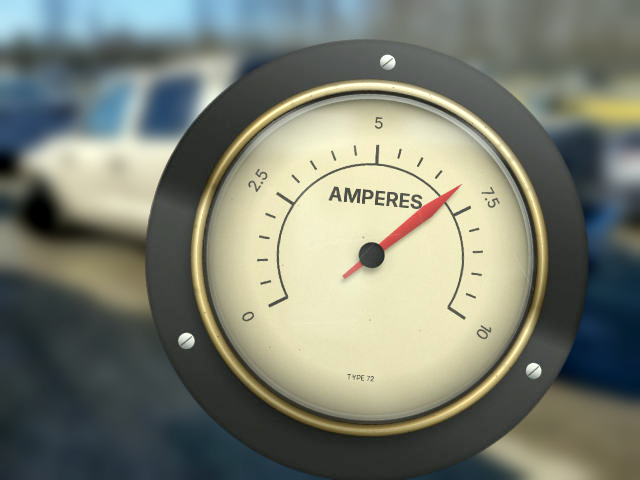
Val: 7 A
